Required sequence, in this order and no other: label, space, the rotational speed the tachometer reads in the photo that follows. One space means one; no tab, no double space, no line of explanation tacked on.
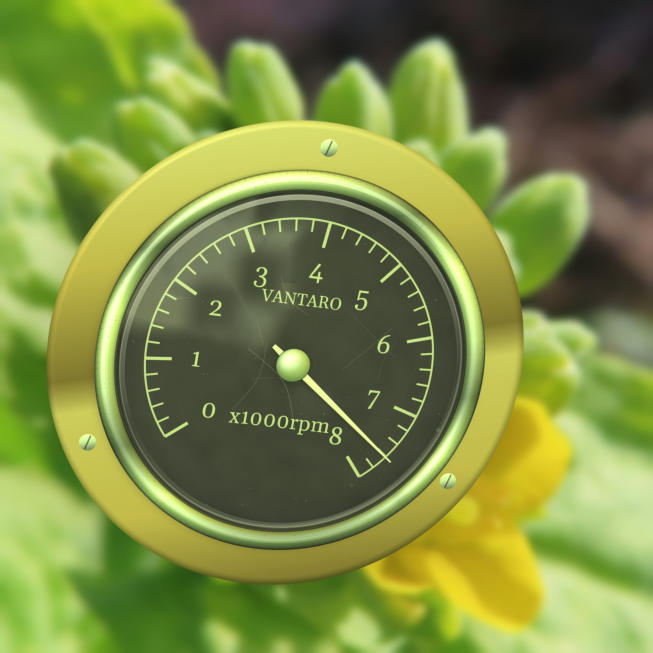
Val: 7600 rpm
